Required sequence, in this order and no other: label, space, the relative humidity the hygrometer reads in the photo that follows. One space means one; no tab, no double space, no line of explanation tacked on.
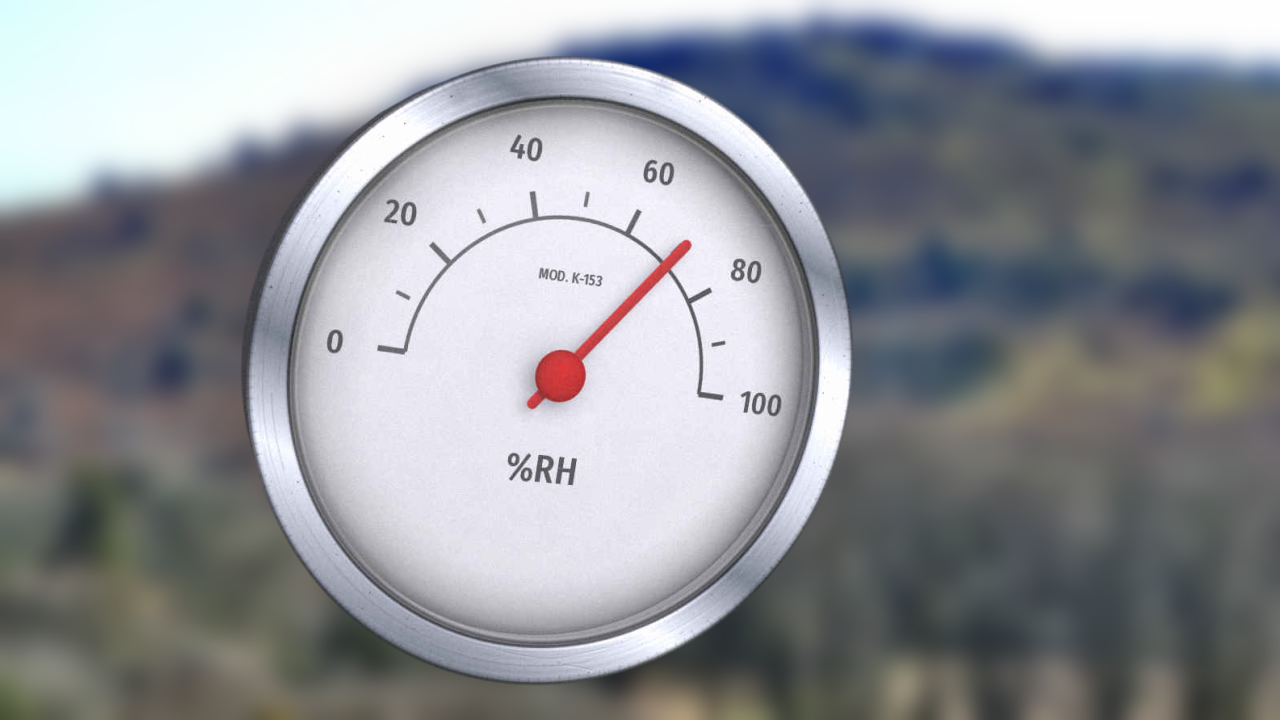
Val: 70 %
